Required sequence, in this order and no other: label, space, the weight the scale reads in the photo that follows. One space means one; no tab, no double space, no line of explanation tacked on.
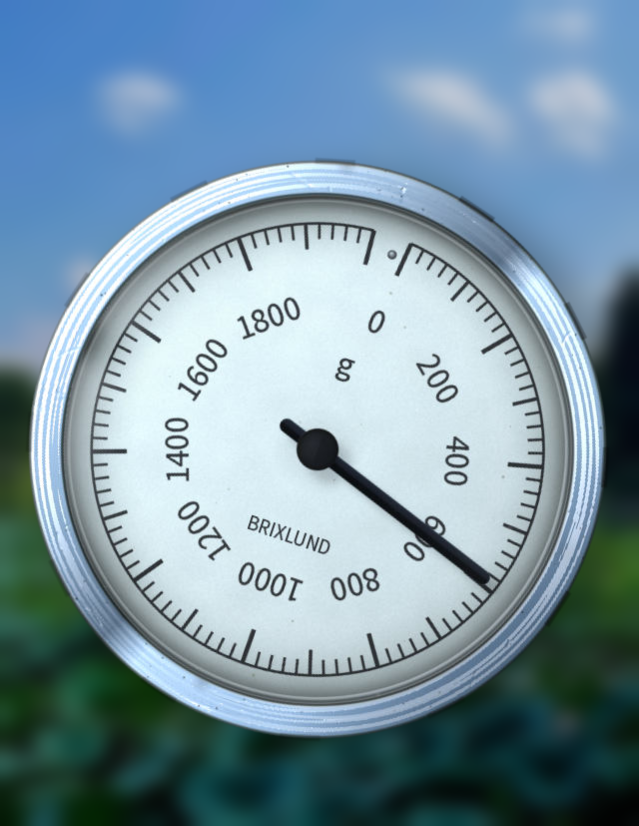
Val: 590 g
